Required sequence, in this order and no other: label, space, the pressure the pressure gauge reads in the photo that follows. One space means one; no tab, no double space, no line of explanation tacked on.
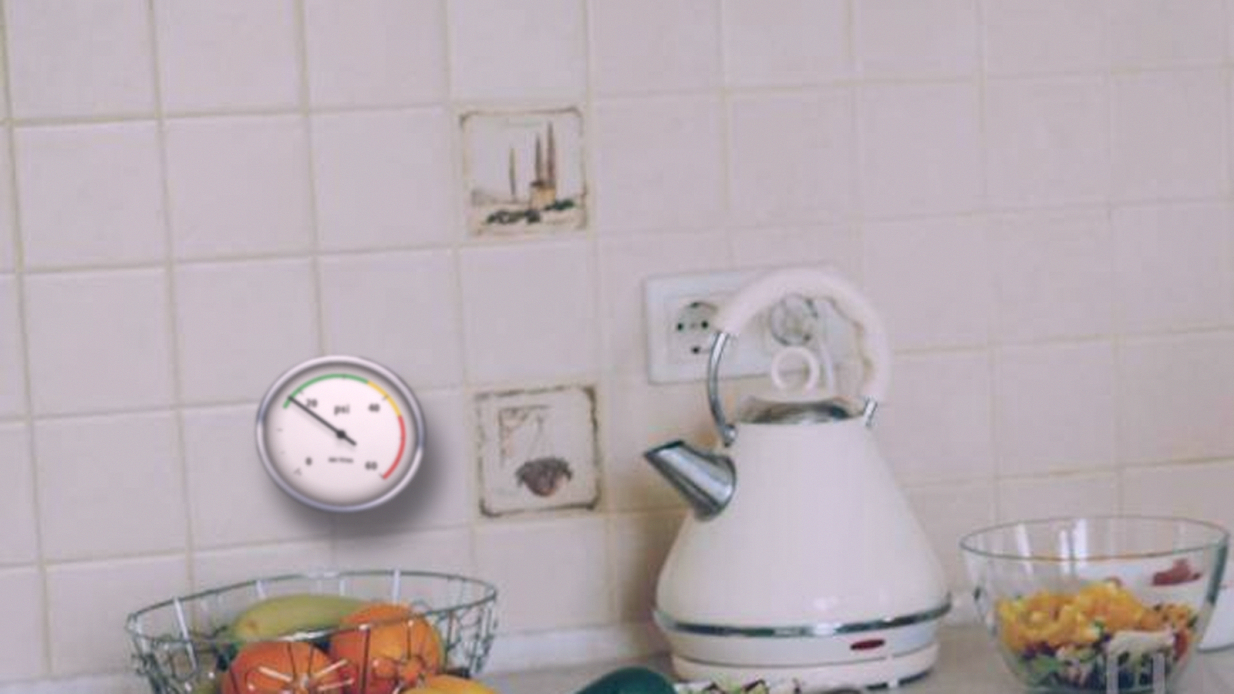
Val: 17.5 psi
